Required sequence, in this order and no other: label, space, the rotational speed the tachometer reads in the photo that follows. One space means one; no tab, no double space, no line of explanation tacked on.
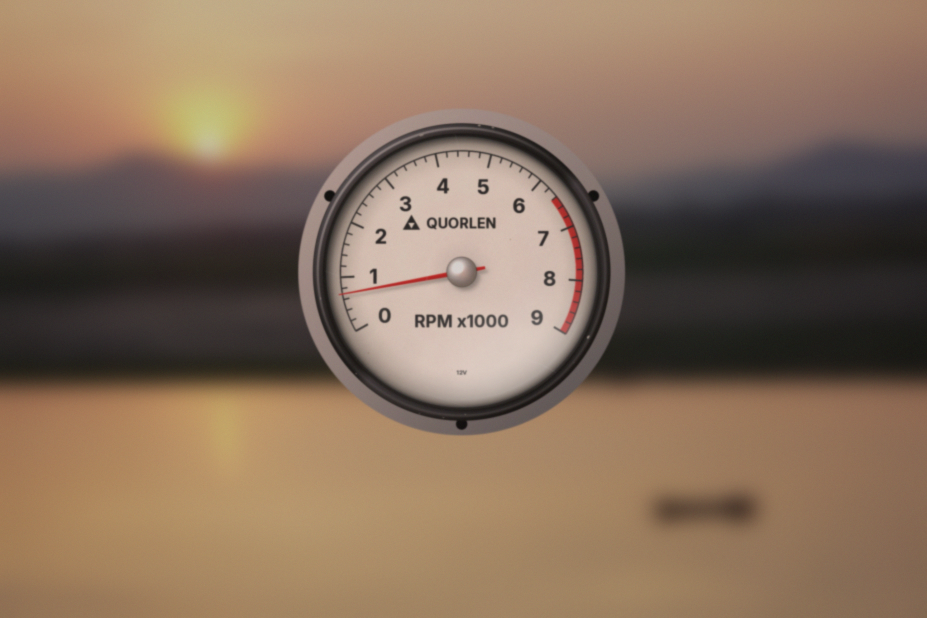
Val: 700 rpm
